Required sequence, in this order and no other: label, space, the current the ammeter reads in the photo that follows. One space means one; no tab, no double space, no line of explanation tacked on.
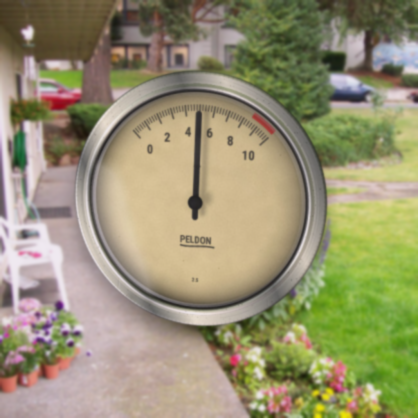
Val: 5 A
